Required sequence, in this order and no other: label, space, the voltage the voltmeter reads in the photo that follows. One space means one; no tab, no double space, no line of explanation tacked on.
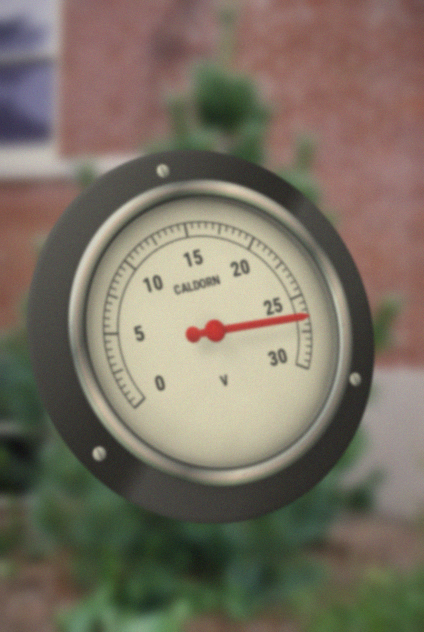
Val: 26.5 V
